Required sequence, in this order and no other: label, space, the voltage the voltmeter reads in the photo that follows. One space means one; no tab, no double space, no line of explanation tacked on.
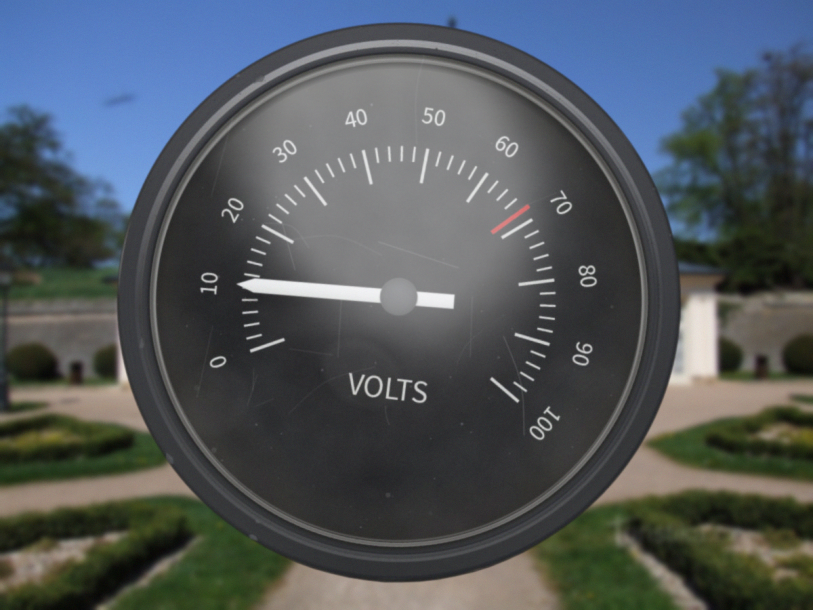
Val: 10 V
